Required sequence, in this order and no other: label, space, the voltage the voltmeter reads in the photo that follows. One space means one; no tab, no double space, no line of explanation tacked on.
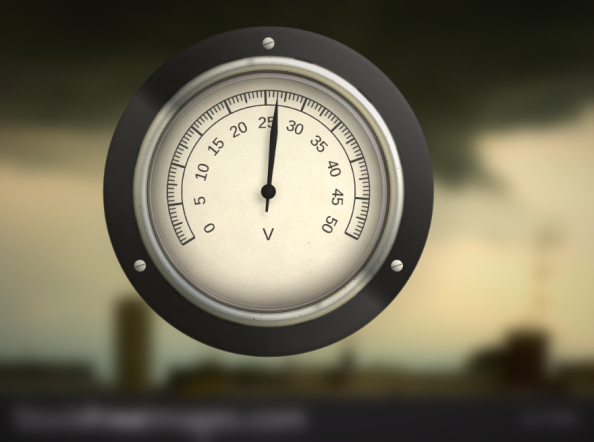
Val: 26.5 V
